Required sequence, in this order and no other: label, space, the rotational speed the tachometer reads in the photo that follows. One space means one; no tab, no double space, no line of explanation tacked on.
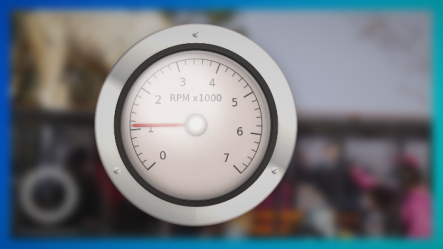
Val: 1100 rpm
